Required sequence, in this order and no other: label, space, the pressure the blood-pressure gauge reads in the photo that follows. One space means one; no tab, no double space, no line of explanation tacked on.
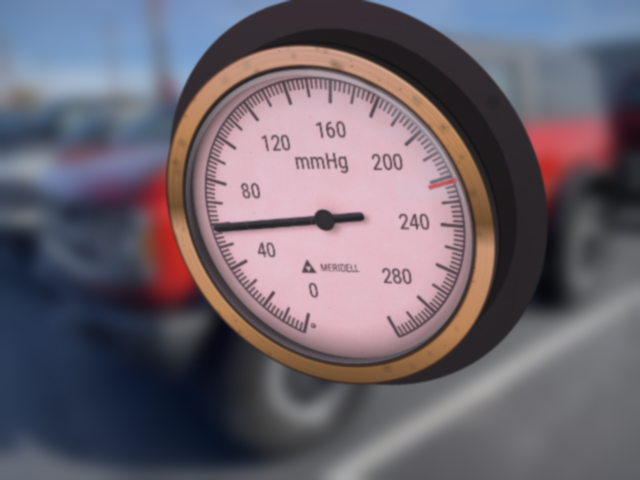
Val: 60 mmHg
